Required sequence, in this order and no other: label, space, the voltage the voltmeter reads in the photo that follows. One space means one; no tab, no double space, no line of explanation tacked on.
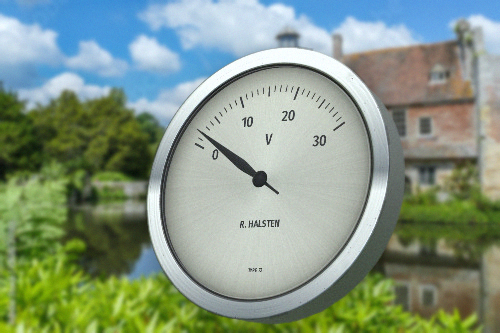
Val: 2 V
